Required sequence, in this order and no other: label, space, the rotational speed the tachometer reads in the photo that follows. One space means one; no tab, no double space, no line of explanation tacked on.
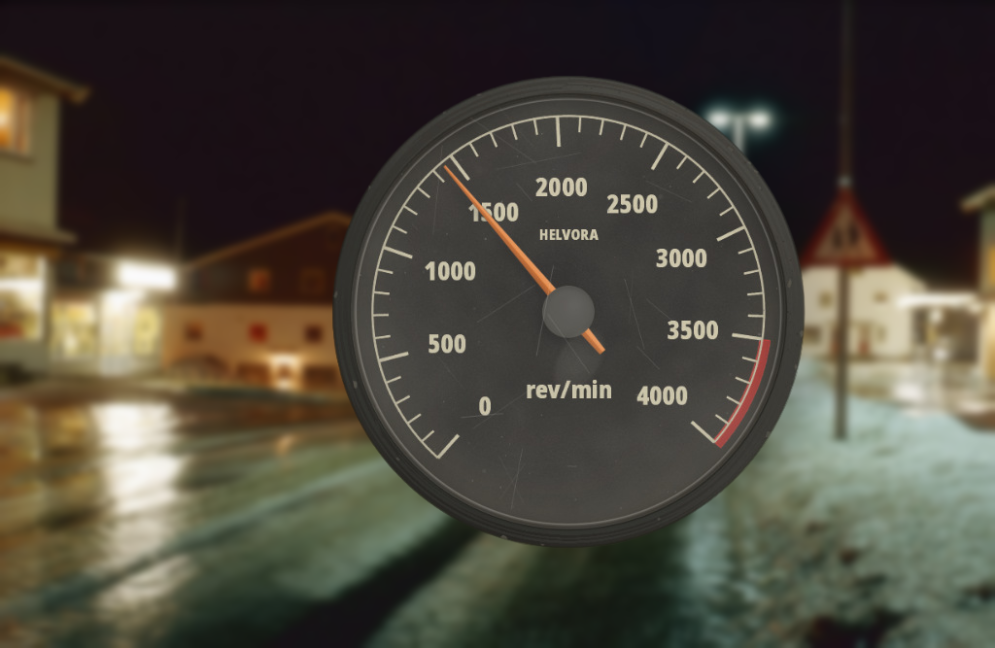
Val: 1450 rpm
